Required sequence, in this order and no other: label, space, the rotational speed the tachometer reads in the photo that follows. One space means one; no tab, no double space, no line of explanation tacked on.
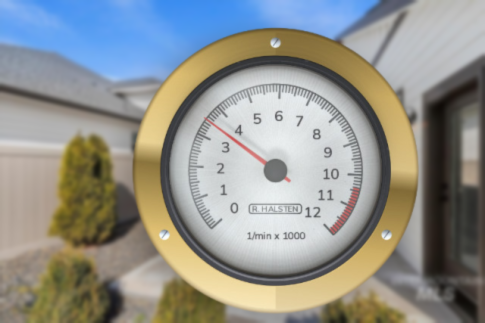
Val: 3500 rpm
